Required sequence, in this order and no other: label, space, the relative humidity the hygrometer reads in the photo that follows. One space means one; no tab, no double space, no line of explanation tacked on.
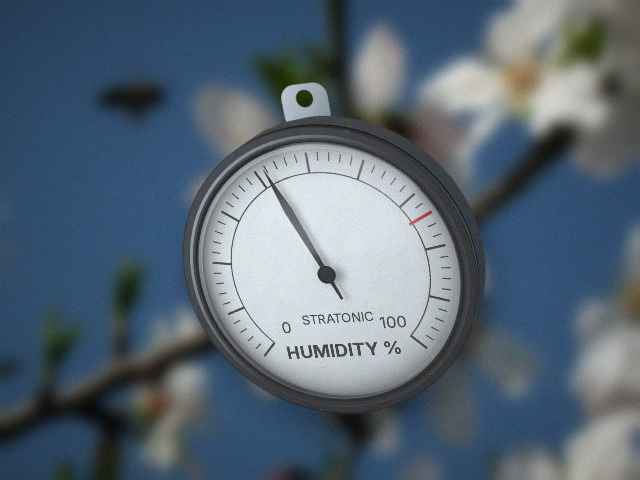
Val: 42 %
